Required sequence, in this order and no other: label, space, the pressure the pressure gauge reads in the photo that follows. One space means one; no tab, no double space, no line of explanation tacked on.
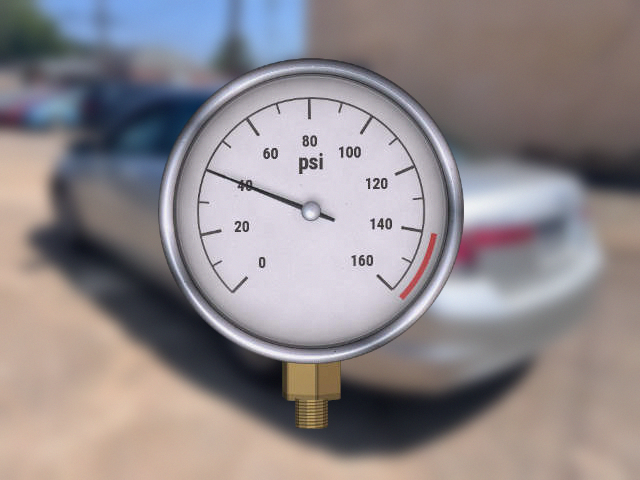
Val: 40 psi
